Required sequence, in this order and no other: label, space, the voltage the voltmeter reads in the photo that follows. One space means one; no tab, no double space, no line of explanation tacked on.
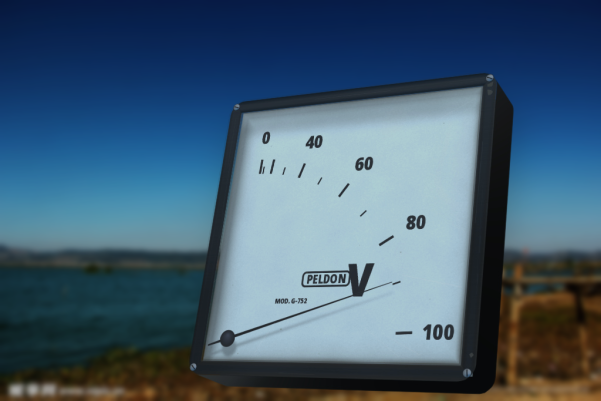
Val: 90 V
